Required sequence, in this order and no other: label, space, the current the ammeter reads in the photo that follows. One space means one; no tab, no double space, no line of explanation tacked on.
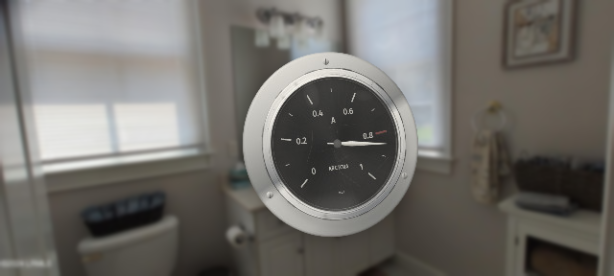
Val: 0.85 A
